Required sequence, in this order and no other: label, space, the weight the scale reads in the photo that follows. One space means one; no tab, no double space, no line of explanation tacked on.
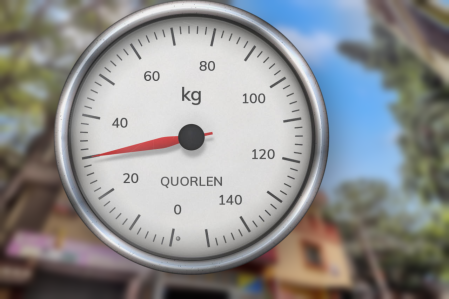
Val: 30 kg
